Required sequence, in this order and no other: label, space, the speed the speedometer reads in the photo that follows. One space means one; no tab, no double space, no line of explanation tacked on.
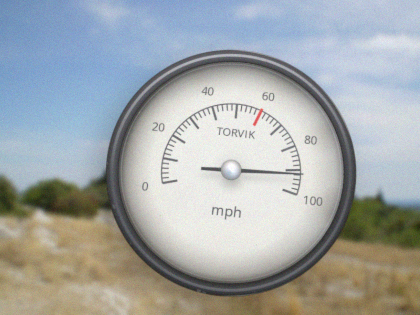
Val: 92 mph
